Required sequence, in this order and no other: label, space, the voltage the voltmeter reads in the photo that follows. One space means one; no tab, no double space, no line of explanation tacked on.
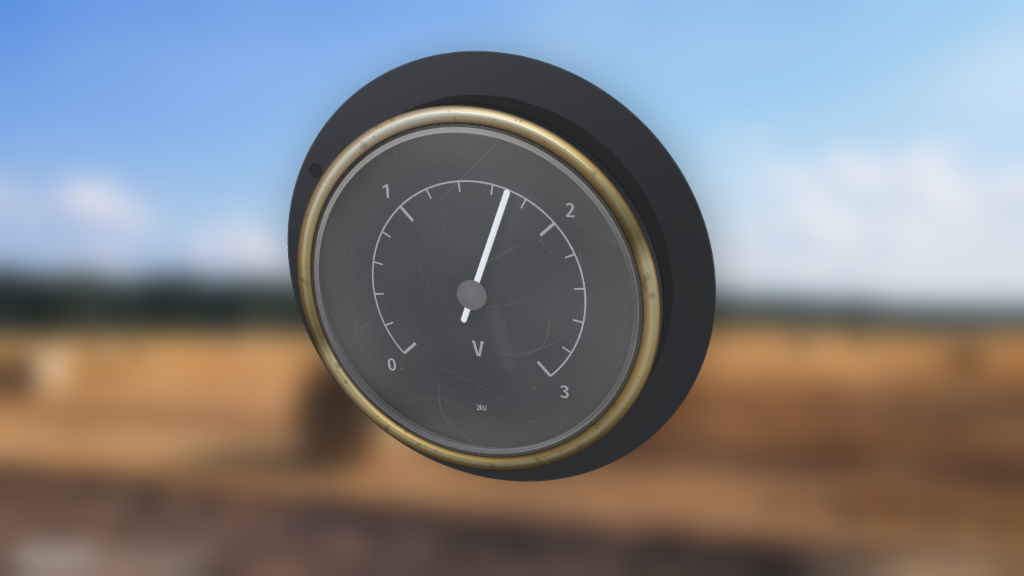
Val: 1.7 V
